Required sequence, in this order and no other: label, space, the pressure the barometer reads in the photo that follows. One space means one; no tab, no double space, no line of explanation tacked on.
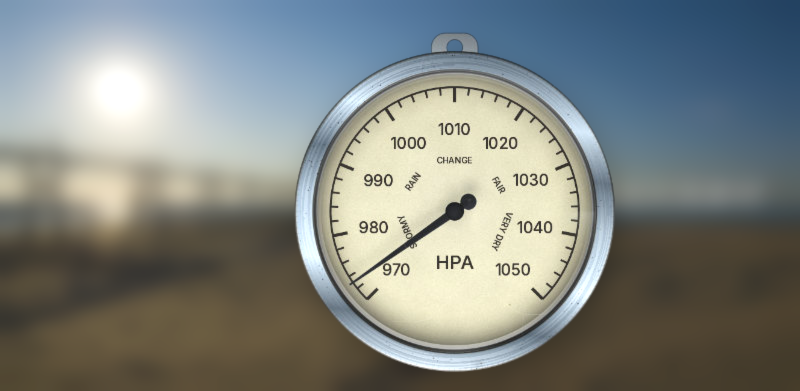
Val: 973 hPa
